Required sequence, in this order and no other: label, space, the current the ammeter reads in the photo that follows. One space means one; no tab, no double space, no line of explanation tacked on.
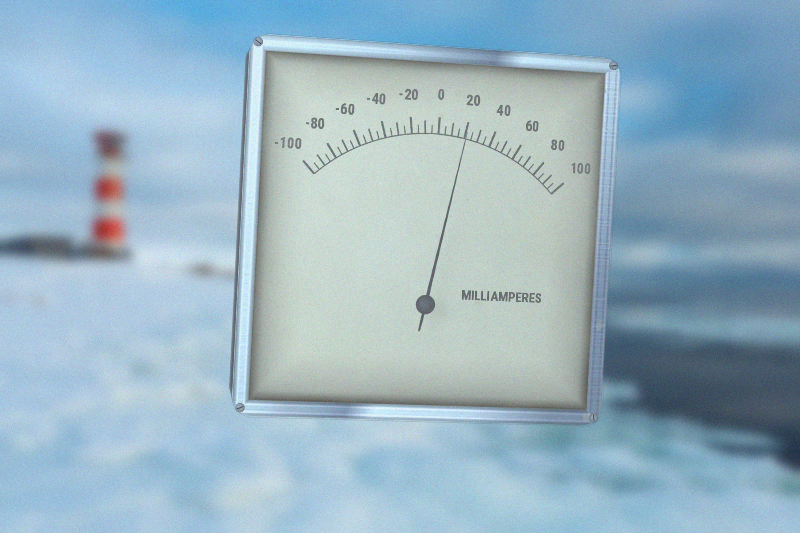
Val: 20 mA
